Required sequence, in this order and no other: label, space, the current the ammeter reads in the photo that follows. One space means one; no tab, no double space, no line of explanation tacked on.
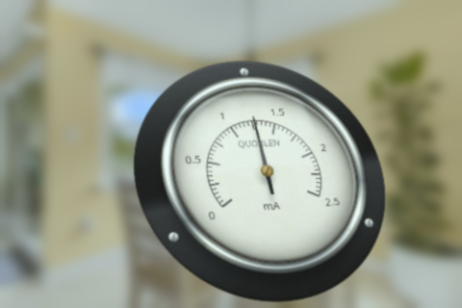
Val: 1.25 mA
